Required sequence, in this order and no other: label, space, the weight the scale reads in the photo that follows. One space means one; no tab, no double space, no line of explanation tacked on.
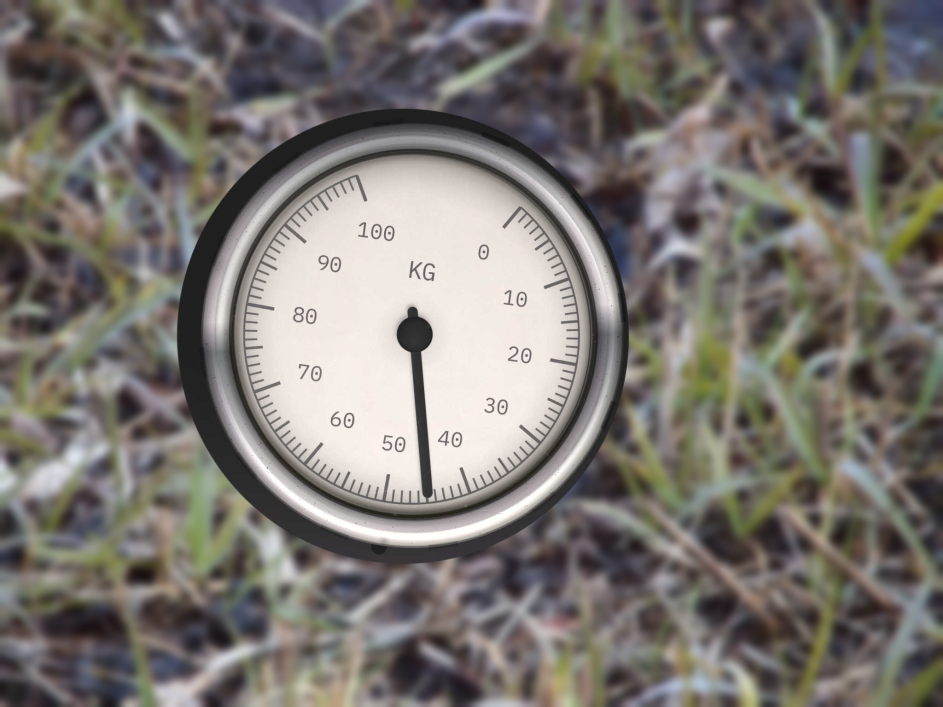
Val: 45 kg
